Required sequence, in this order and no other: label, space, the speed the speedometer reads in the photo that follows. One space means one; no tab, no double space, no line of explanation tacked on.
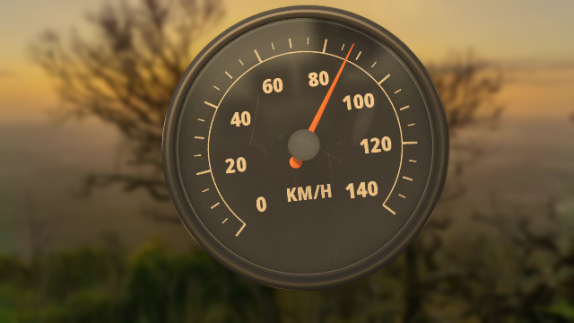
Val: 87.5 km/h
